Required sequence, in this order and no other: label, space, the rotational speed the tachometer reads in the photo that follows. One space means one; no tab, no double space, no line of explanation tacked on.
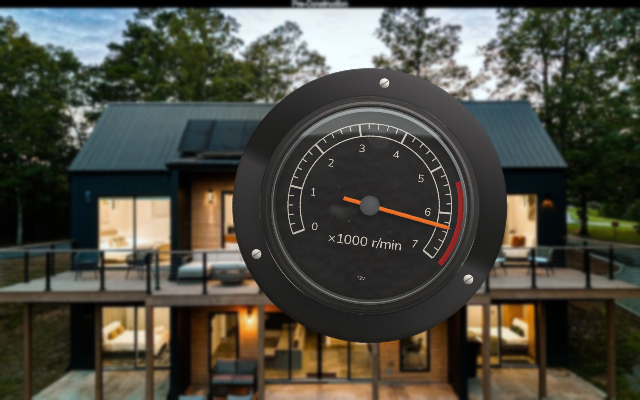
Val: 6300 rpm
